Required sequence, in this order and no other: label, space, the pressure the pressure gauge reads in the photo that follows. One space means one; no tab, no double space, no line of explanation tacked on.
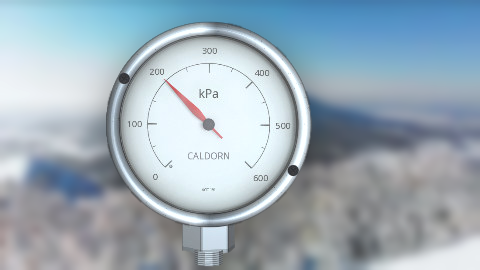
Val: 200 kPa
